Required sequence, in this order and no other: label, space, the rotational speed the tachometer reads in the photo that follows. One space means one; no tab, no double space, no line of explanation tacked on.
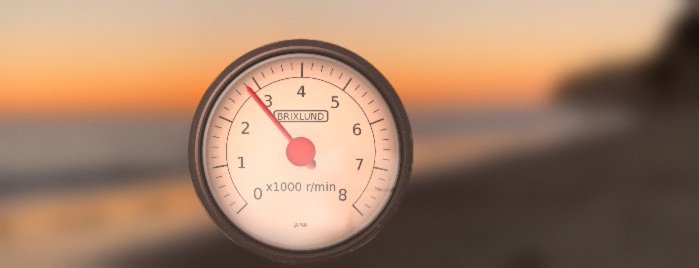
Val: 2800 rpm
